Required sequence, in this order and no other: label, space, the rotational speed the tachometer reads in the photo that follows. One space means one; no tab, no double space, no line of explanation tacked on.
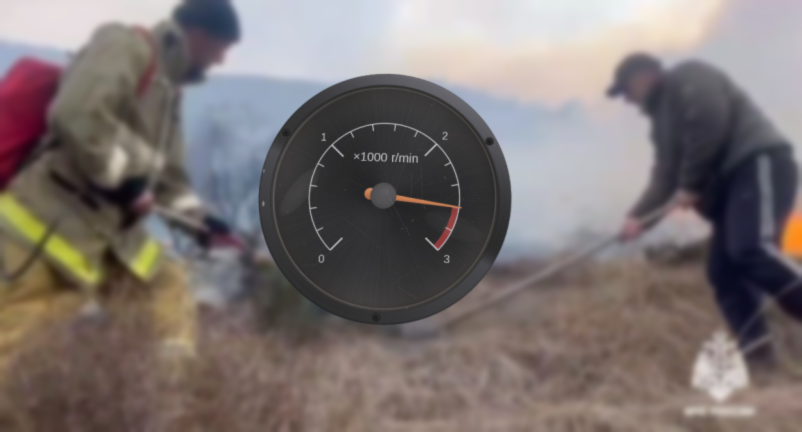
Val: 2600 rpm
